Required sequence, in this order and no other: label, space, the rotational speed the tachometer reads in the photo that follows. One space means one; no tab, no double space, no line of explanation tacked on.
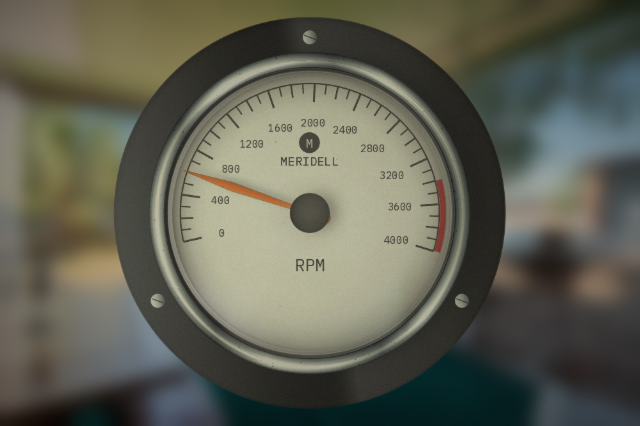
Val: 600 rpm
